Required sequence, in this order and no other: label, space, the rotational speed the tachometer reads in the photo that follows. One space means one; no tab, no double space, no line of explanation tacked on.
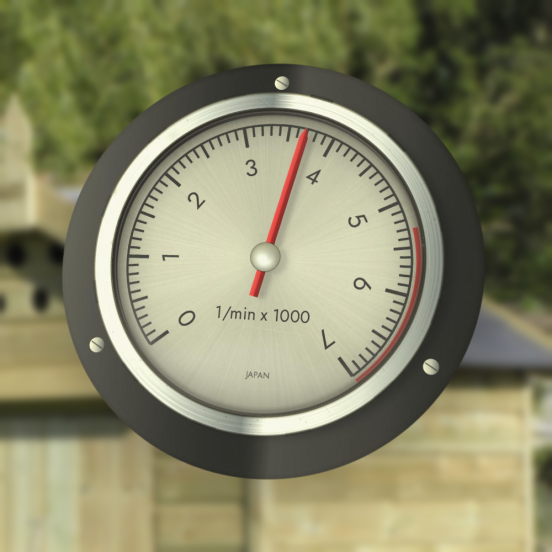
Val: 3700 rpm
